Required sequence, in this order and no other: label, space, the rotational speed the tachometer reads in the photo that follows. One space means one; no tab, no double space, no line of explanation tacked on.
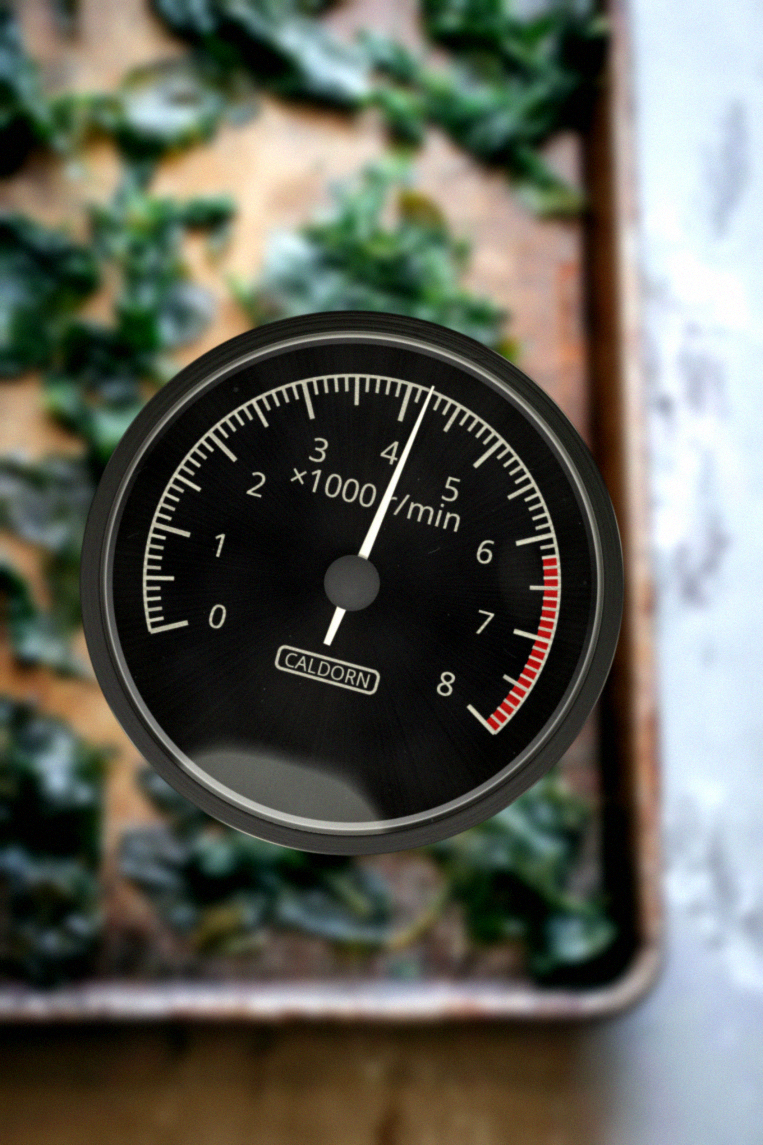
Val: 4200 rpm
